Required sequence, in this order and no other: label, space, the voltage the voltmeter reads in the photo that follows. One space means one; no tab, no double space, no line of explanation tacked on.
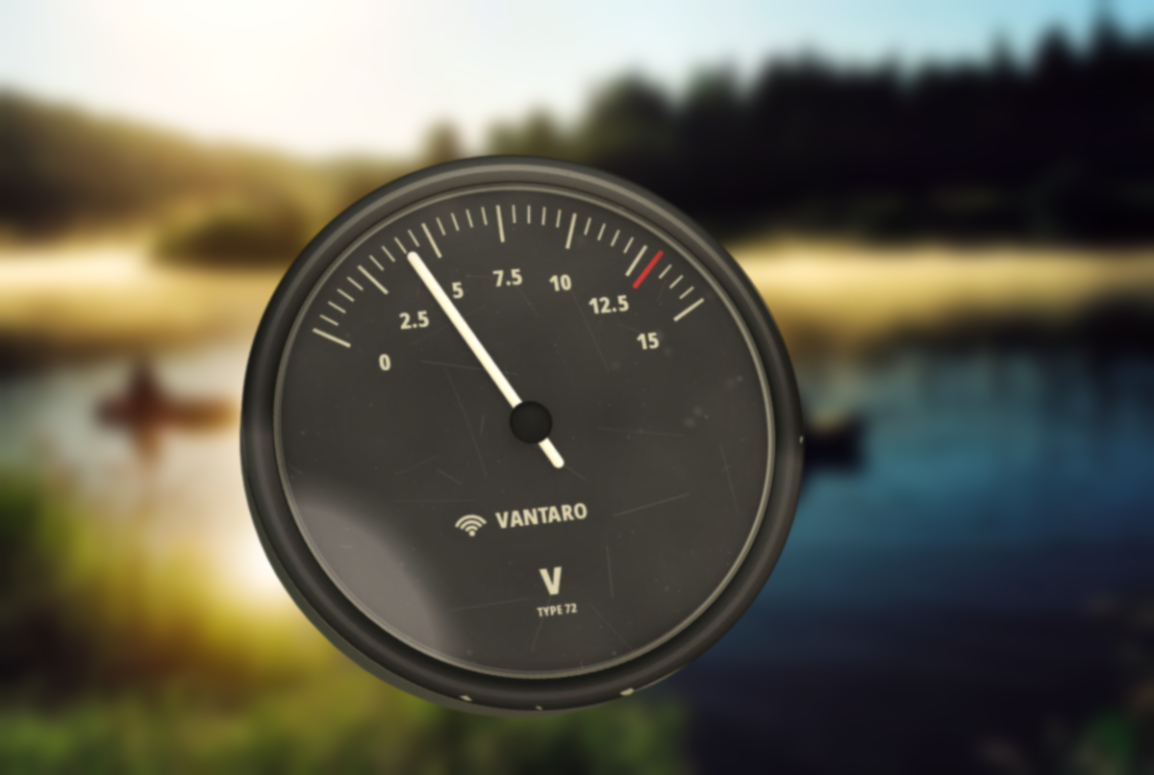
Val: 4 V
